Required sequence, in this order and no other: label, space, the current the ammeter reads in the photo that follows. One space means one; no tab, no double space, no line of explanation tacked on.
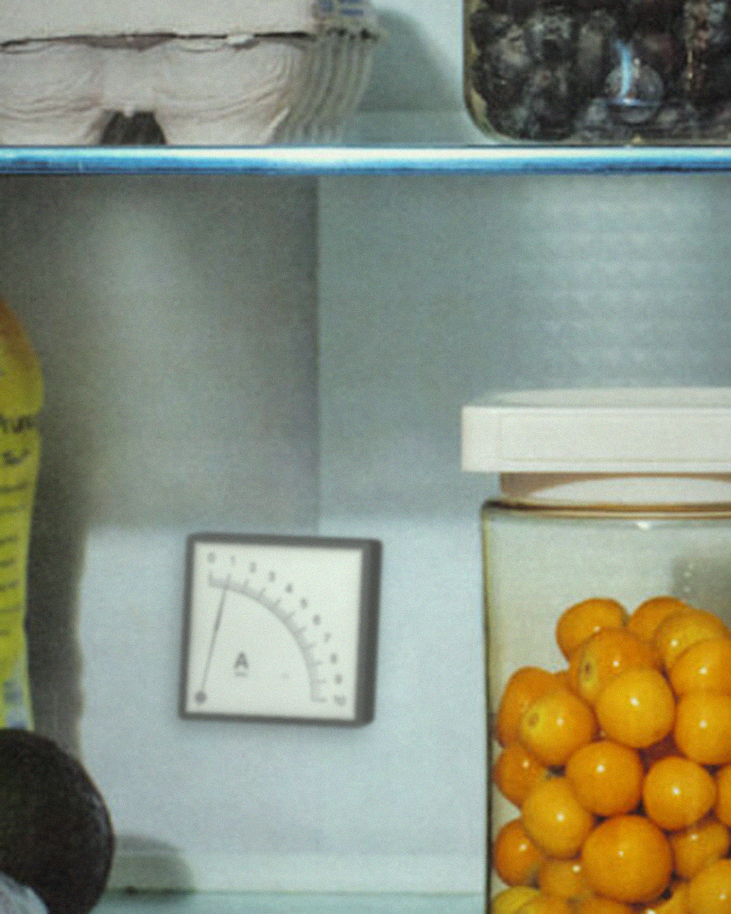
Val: 1 A
